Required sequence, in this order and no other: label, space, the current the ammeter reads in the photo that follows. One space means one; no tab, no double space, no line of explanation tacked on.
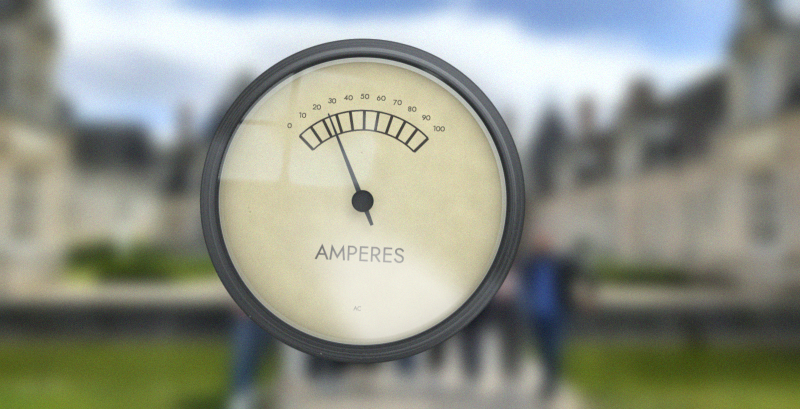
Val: 25 A
